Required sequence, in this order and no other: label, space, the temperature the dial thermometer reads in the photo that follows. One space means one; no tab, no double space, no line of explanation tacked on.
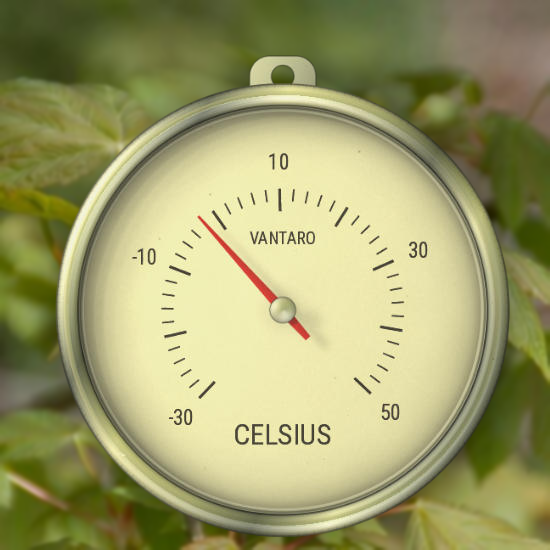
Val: -2 °C
